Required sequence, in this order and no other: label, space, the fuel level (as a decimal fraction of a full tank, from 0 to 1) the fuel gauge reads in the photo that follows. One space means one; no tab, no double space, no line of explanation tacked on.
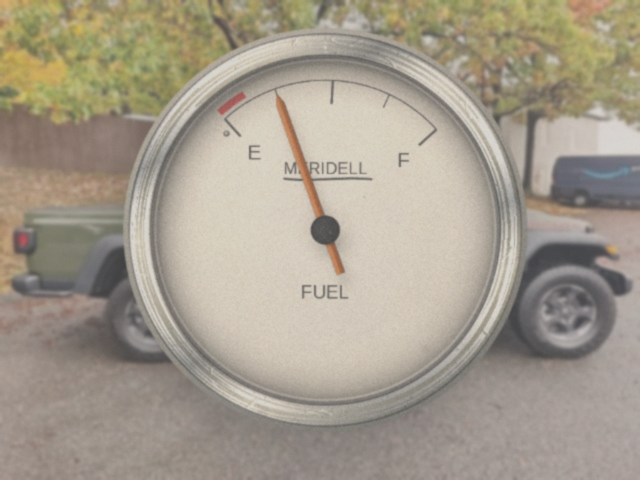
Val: 0.25
